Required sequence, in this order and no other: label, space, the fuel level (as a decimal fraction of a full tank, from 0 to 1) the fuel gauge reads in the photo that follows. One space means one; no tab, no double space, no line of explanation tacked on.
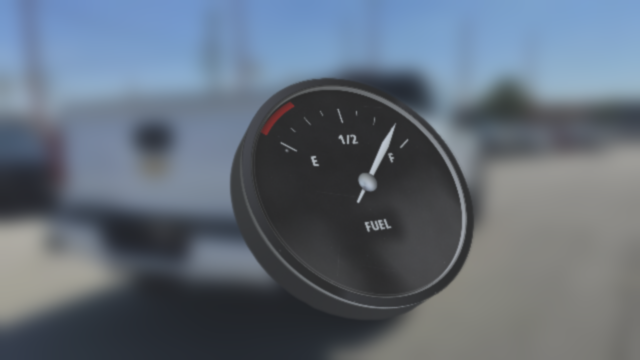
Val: 0.875
